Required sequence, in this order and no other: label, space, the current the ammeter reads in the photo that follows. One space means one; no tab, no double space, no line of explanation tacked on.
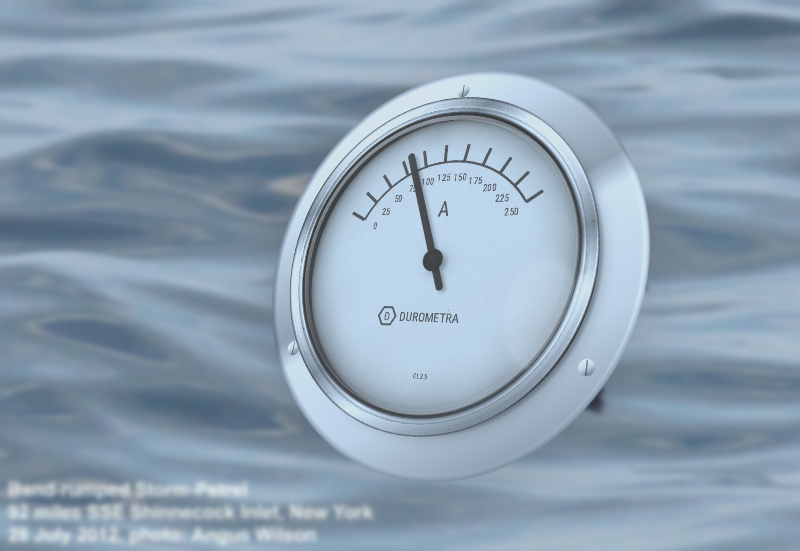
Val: 87.5 A
